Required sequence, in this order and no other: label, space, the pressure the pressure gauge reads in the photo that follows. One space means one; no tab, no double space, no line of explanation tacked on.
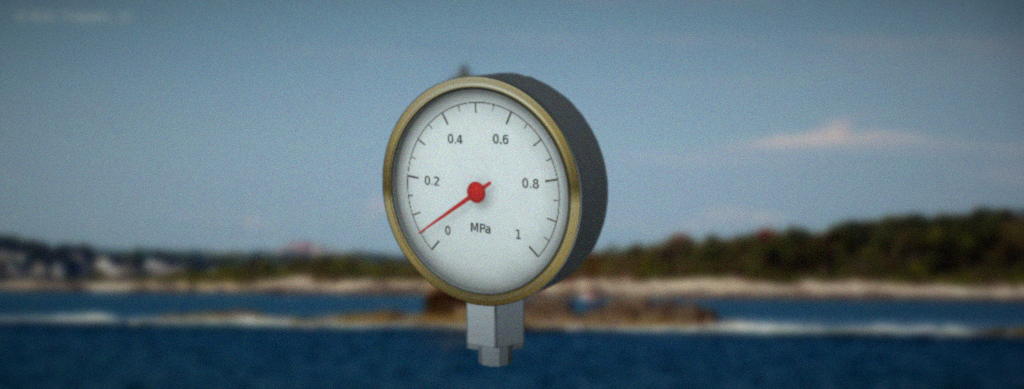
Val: 0.05 MPa
